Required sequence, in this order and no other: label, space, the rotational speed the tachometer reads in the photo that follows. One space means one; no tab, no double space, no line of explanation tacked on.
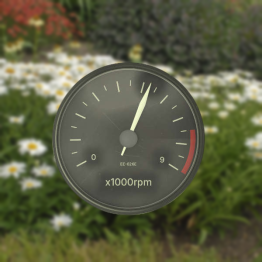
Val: 5250 rpm
